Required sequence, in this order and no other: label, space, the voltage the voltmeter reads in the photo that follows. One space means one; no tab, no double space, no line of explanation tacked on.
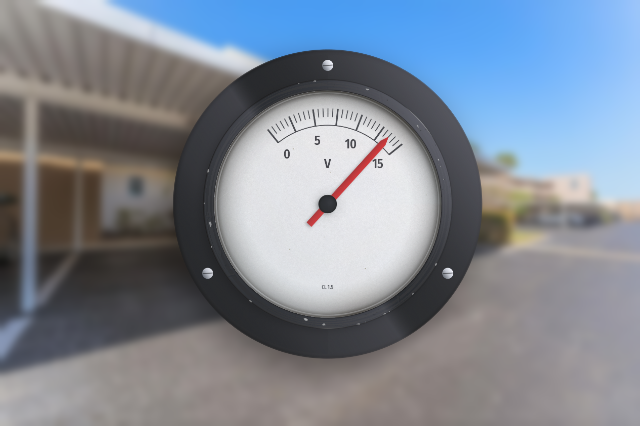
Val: 13.5 V
